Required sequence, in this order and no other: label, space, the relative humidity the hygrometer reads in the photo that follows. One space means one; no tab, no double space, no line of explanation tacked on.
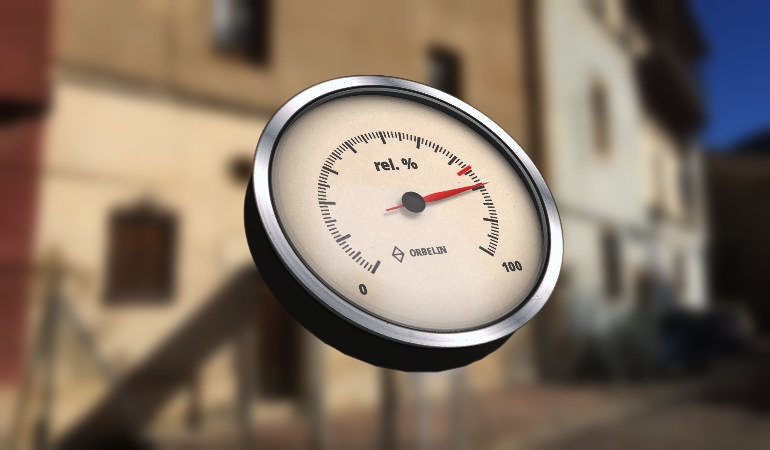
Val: 80 %
